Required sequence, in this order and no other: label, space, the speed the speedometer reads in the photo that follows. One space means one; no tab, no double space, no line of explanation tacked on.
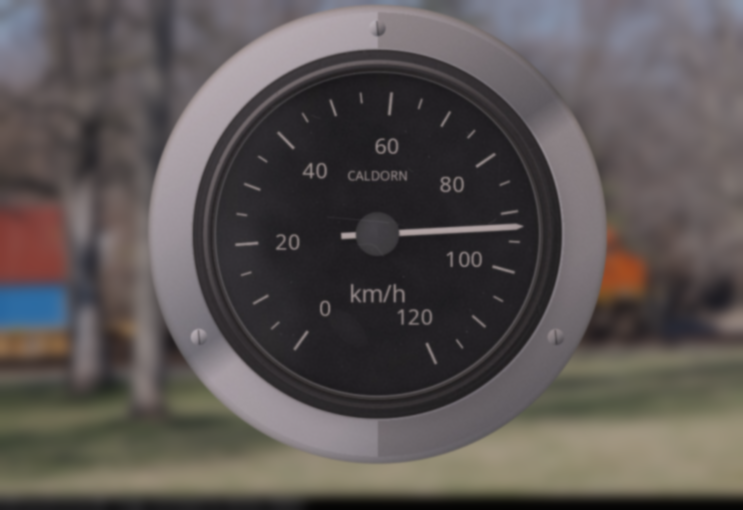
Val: 92.5 km/h
